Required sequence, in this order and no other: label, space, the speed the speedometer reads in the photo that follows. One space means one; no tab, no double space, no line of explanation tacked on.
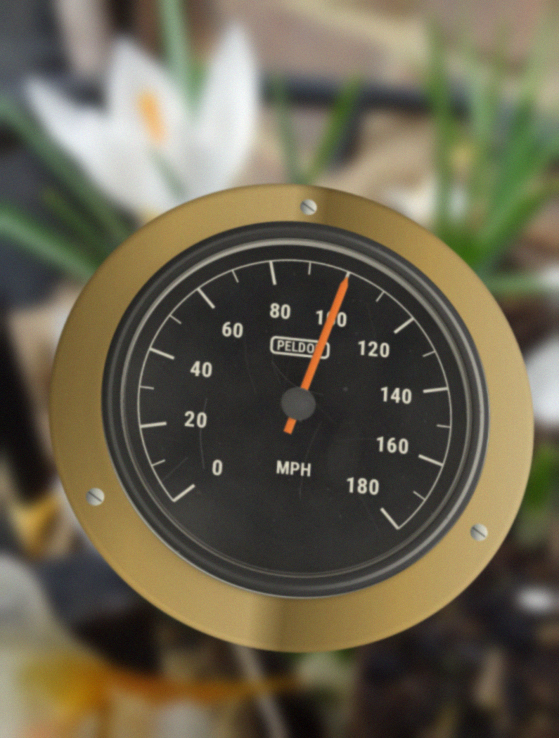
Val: 100 mph
